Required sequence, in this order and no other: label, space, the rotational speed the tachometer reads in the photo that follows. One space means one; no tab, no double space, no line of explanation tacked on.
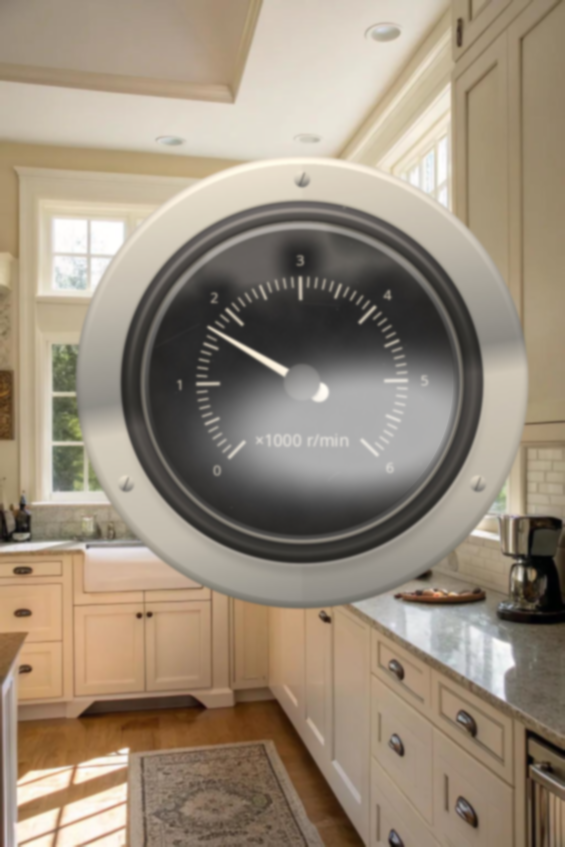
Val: 1700 rpm
